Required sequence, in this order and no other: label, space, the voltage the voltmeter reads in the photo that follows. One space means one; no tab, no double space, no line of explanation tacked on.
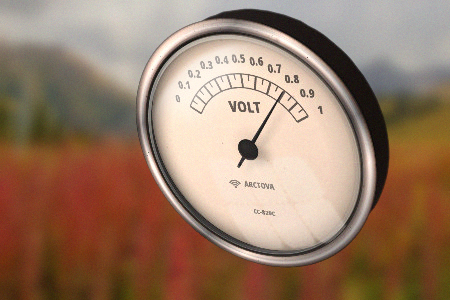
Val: 0.8 V
